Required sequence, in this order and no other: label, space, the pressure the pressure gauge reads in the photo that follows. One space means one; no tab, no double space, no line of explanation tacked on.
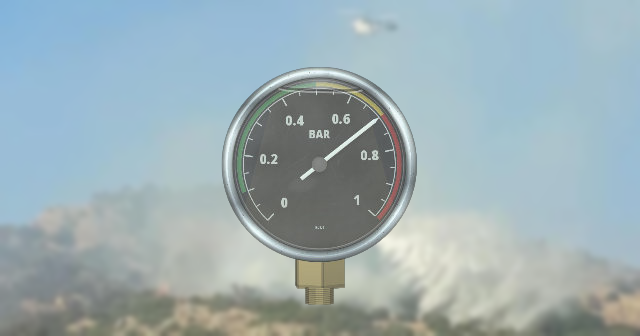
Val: 0.7 bar
